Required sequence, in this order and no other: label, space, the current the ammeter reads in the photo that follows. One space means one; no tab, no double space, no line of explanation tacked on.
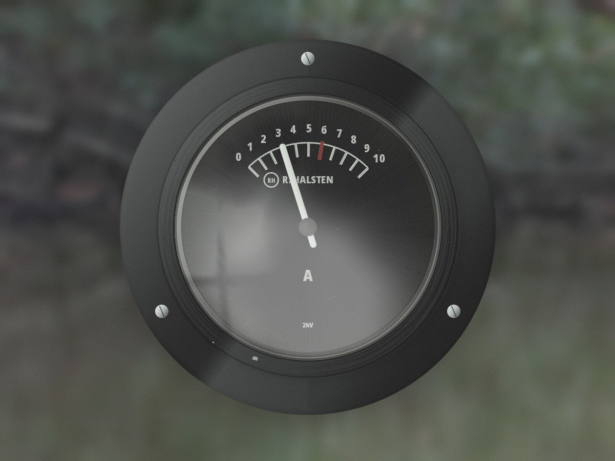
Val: 3 A
